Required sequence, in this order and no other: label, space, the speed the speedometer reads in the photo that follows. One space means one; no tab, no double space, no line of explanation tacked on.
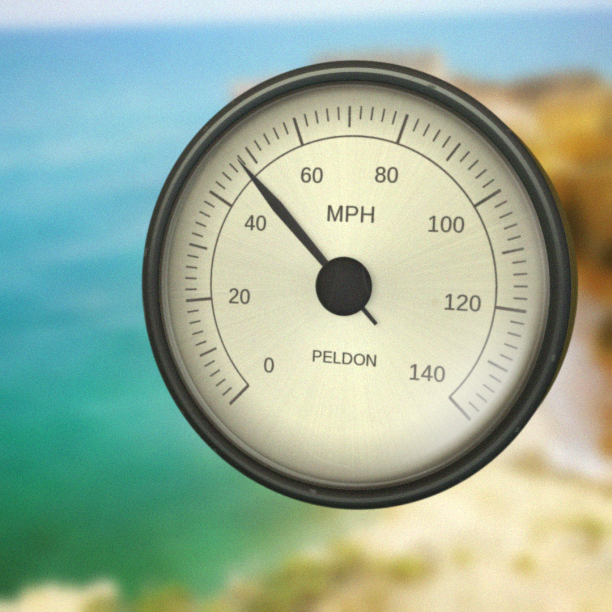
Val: 48 mph
